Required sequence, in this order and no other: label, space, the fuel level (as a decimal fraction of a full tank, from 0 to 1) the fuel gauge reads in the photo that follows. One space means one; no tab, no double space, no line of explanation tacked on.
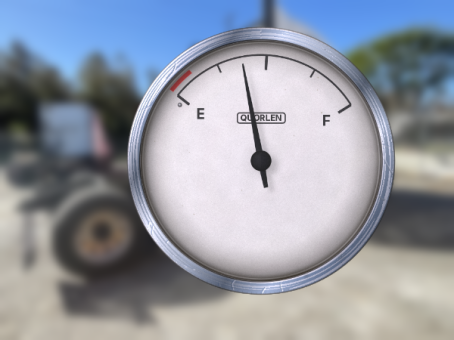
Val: 0.375
